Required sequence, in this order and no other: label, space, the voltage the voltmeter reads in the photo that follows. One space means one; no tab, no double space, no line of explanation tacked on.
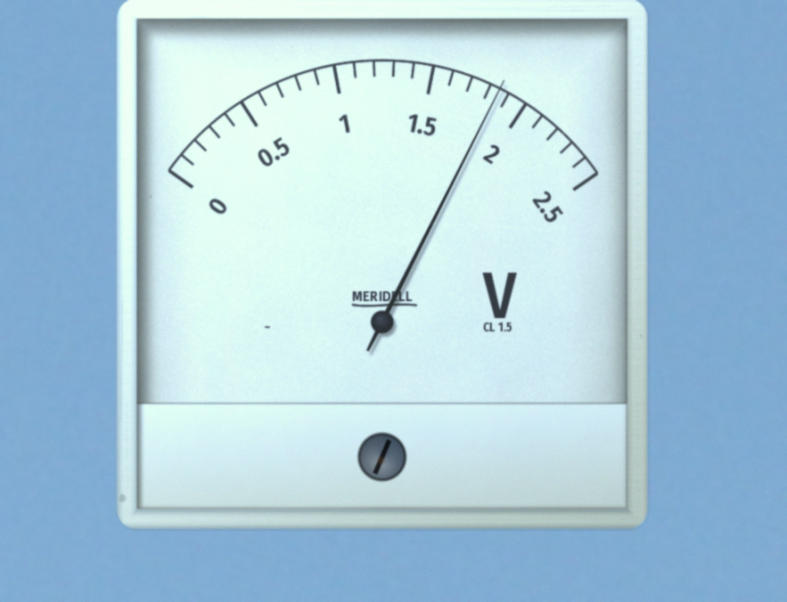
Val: 1.85 V
